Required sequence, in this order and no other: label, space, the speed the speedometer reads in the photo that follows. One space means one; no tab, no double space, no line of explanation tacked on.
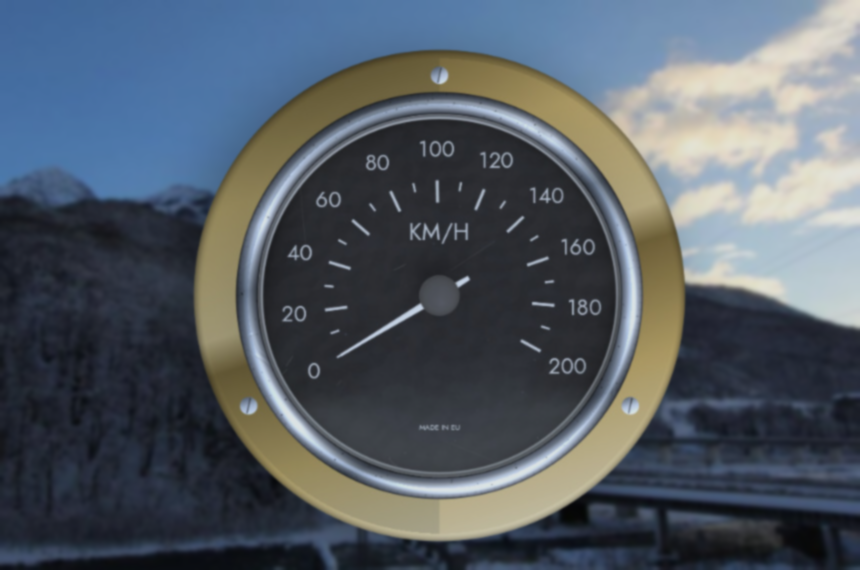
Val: 0 km/h
